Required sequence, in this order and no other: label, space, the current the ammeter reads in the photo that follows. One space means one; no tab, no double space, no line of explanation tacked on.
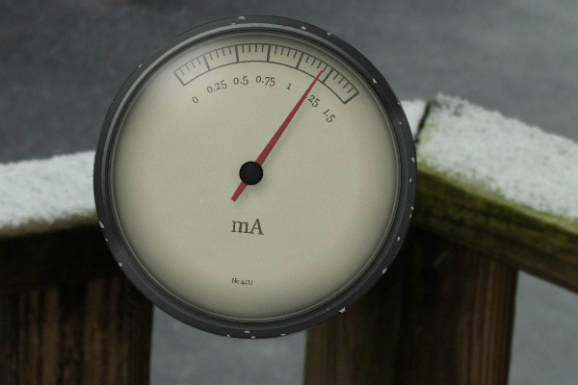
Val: 1.2 mA
